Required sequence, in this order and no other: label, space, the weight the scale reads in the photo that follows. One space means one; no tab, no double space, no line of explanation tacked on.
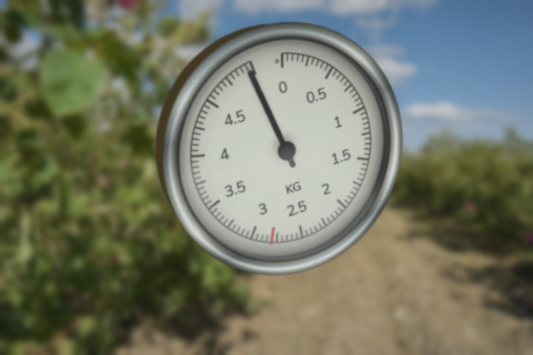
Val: 4.95 kg
